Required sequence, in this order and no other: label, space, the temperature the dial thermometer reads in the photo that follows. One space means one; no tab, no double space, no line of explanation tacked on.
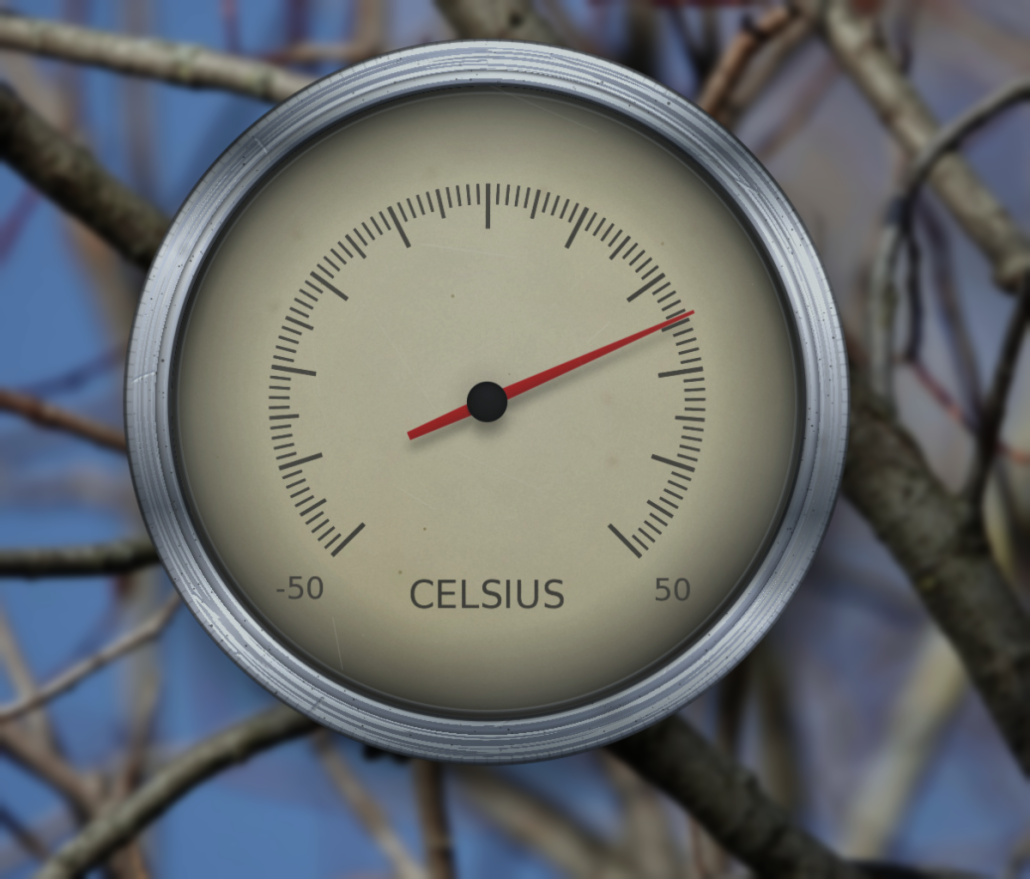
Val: 24.5 °C
